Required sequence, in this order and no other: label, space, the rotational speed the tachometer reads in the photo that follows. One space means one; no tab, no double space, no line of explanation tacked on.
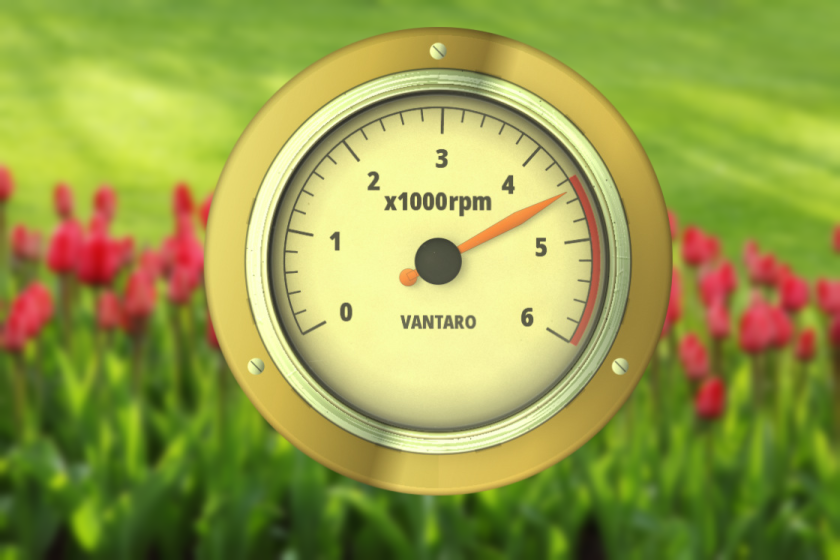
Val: 4500 rpm
